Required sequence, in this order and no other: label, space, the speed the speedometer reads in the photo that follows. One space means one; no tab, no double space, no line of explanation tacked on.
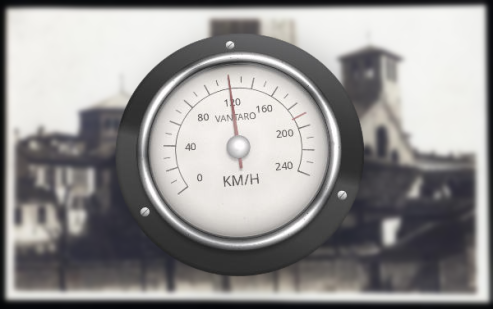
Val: 120 km/h
